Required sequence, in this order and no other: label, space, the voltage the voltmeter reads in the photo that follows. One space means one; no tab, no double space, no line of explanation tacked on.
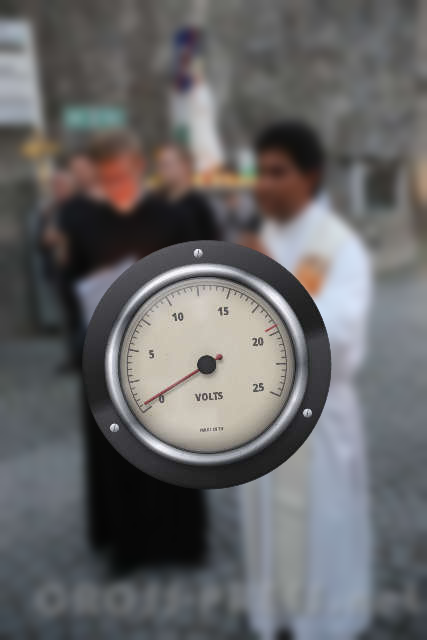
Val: 0.5 V
